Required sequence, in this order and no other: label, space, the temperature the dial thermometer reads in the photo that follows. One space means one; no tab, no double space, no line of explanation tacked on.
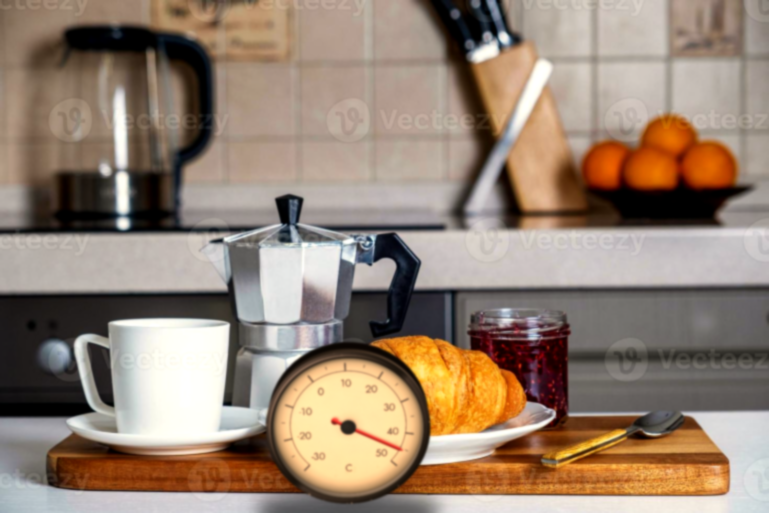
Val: 45 °C
